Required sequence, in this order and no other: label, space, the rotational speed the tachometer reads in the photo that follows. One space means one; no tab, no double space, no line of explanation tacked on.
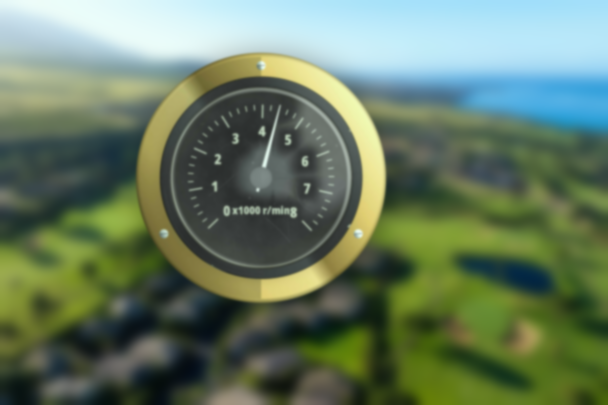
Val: 4400 rpm
